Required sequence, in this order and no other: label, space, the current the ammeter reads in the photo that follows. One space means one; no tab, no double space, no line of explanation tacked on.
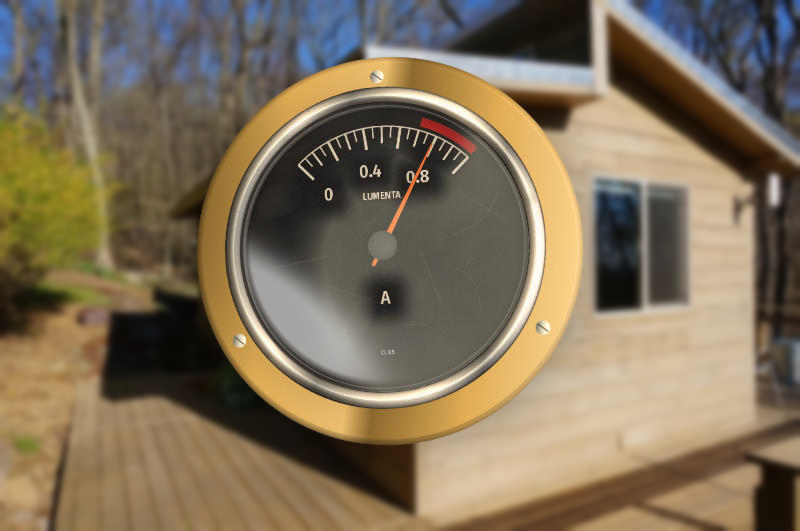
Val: 0.8 A
